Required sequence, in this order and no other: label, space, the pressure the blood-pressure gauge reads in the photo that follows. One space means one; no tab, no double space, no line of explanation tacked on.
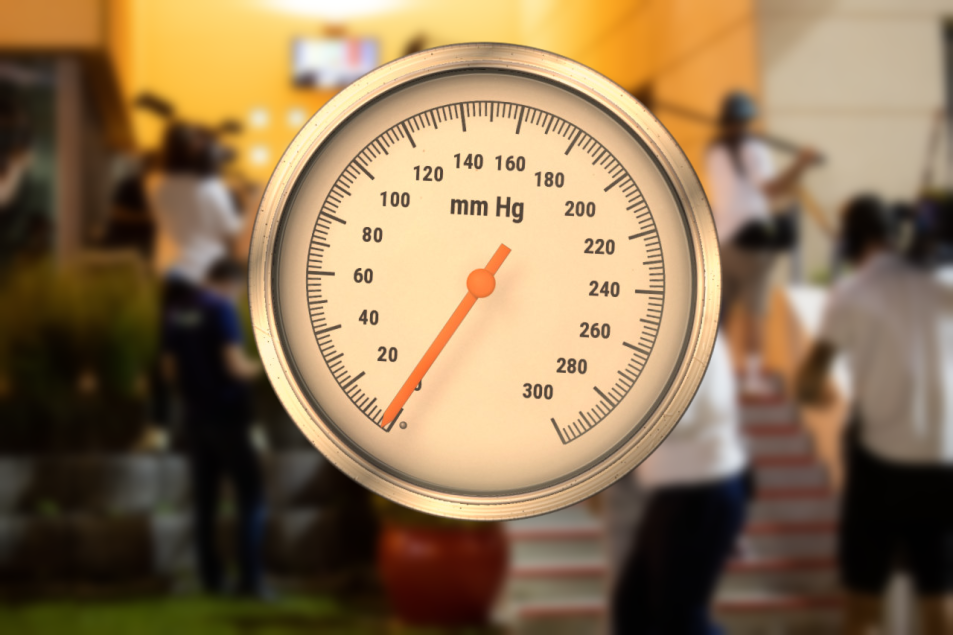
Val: 2 mmHg
